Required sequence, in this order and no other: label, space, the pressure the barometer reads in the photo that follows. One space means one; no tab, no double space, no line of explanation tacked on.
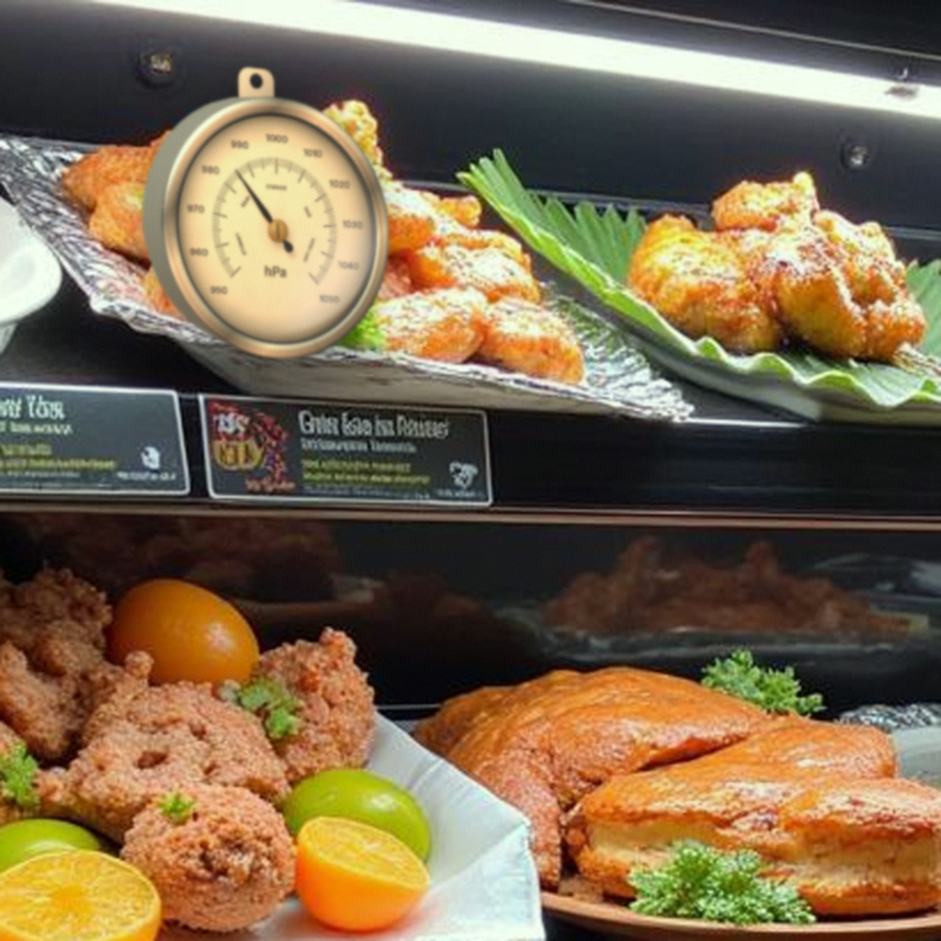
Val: 985 hPa
